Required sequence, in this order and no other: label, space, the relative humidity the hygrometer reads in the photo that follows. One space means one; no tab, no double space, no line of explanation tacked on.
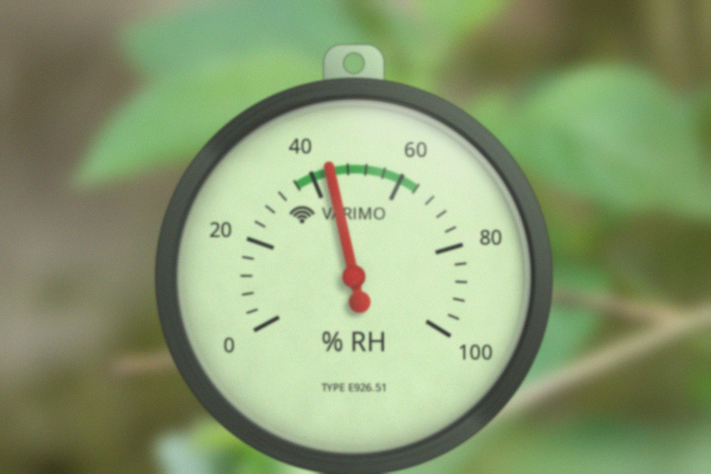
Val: 44 %
